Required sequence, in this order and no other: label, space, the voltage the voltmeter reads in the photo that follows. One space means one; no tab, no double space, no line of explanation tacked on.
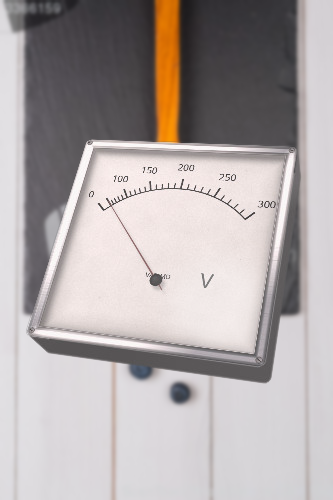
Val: 50 V
